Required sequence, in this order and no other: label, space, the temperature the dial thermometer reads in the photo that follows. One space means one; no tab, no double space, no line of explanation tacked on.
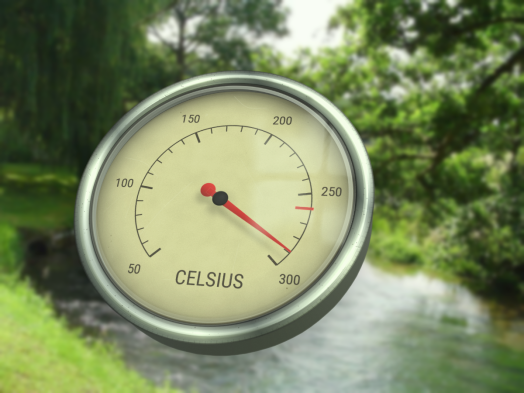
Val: 290 °C
